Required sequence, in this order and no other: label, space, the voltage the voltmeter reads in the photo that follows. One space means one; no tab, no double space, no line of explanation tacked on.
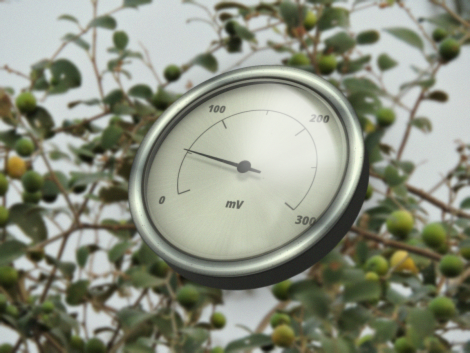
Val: 50 mV
